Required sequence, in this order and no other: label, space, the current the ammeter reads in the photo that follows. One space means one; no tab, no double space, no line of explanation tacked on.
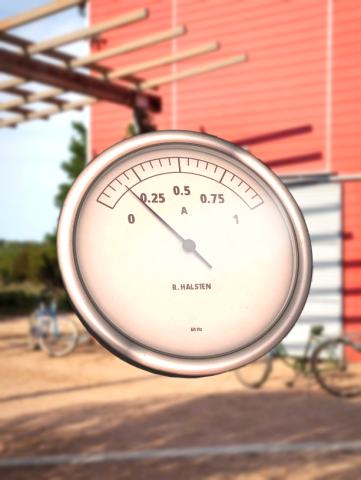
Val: 0.15 A
